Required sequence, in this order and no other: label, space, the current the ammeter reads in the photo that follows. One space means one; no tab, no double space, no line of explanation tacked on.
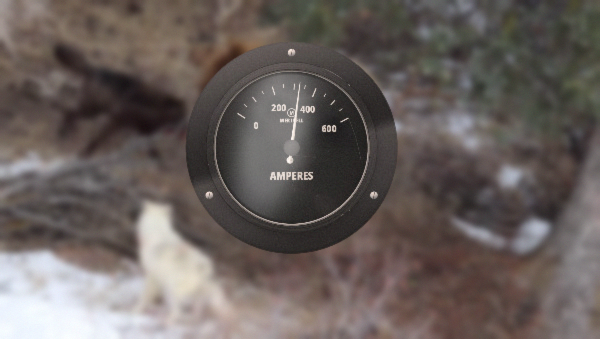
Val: 325 A
